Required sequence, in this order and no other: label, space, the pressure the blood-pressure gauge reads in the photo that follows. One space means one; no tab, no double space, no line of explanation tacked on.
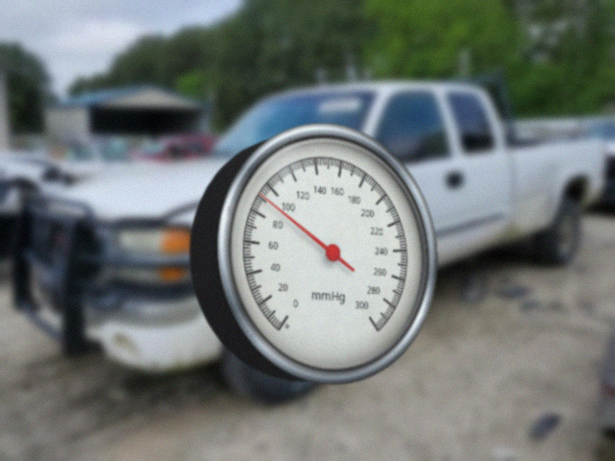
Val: 90 mmHg
